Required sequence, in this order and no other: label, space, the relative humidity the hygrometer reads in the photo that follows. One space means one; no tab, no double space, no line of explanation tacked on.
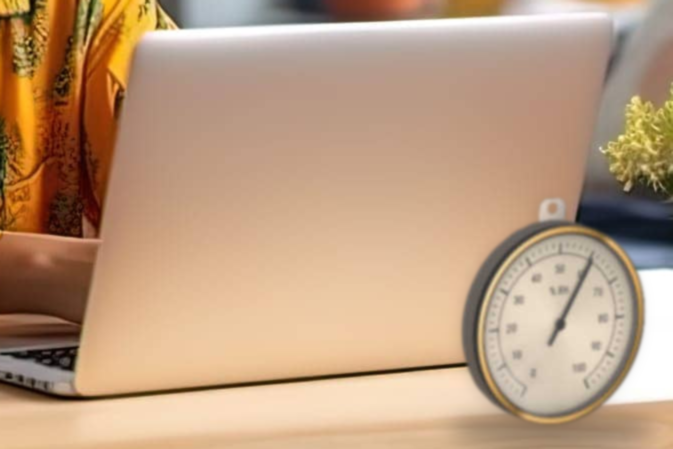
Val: 60 %
